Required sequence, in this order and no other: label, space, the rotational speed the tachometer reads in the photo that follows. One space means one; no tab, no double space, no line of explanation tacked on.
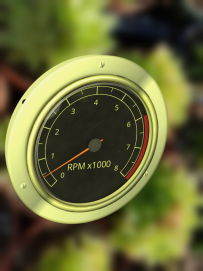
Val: 500 rpm
